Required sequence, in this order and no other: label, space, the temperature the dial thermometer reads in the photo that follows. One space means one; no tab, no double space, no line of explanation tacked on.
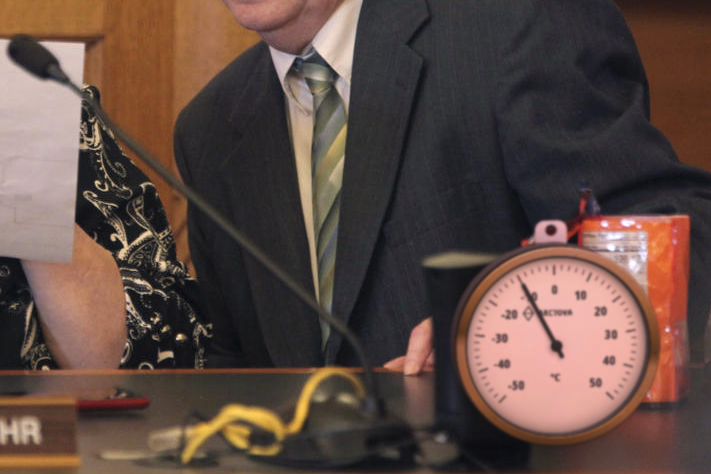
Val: -10 °C
